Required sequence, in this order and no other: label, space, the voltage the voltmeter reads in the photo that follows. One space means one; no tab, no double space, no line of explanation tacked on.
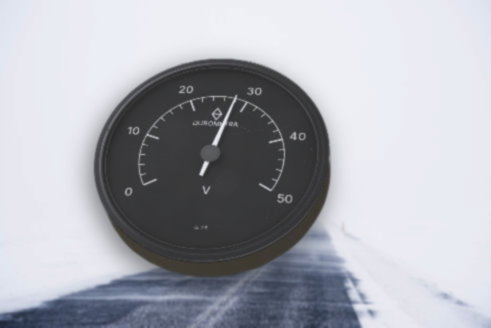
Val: 28 V
